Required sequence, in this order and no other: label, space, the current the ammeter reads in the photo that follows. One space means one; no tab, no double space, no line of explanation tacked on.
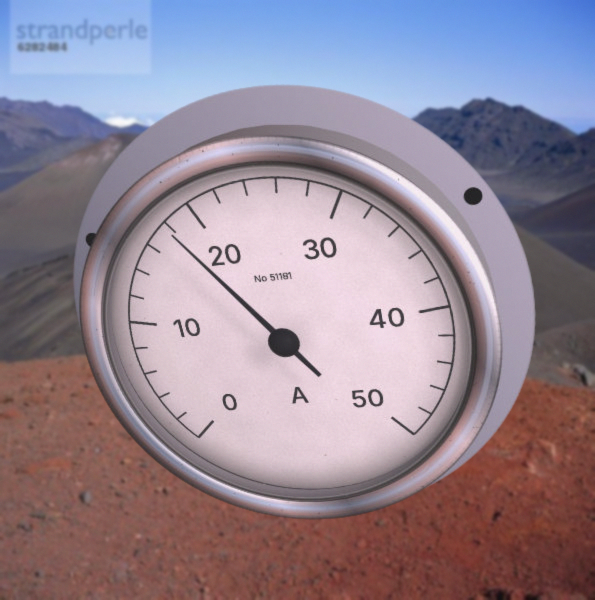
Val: 18 A
